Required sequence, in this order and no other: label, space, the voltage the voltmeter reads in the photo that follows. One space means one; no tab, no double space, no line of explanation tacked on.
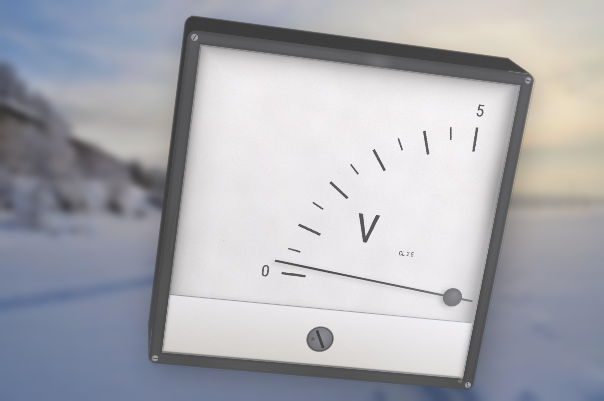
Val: 0.25 V
